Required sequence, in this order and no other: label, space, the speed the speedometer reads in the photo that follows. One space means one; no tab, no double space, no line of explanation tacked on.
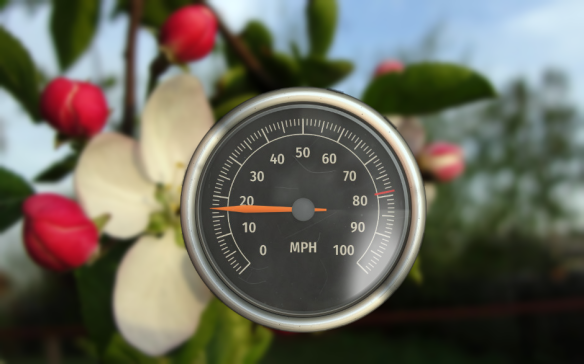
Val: 17 mph
